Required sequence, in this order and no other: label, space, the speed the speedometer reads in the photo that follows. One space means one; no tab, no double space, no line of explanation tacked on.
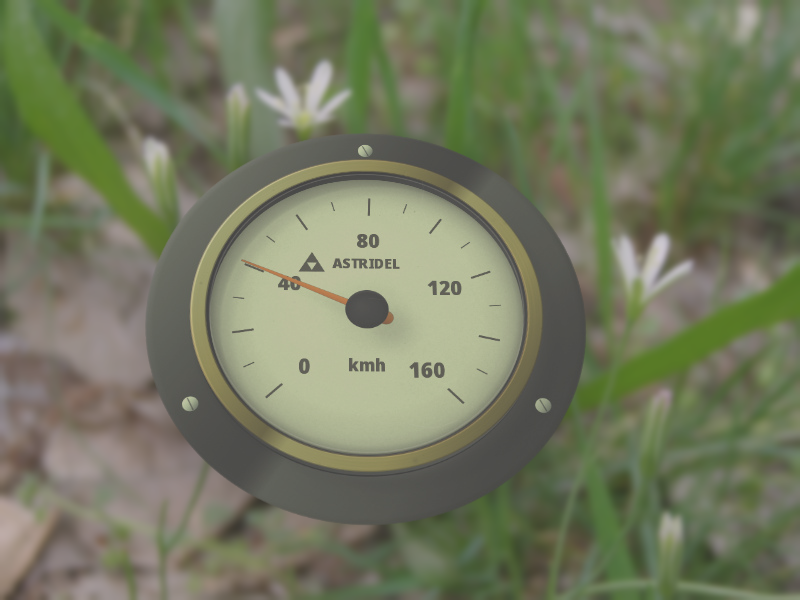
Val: 40 km/h
